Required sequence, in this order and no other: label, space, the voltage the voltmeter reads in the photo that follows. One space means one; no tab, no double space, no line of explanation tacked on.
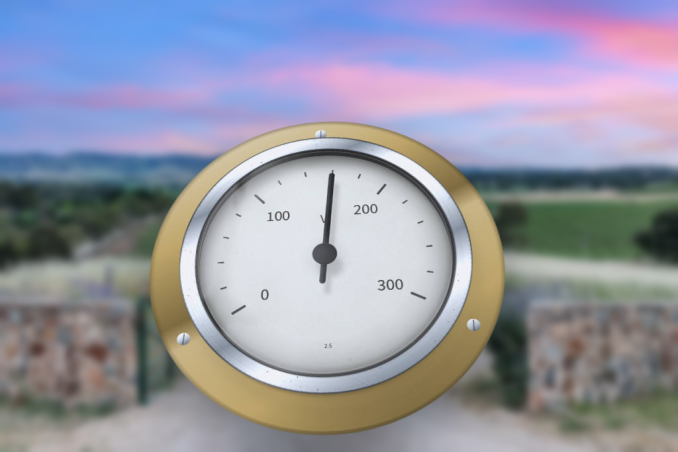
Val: 160 V
